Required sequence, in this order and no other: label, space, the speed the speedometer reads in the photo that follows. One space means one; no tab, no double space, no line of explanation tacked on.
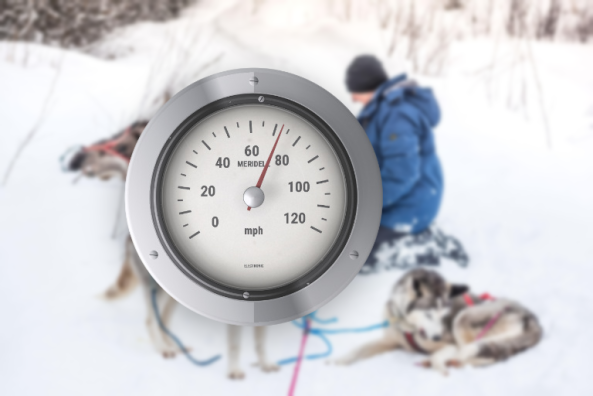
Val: 72.5 mph
